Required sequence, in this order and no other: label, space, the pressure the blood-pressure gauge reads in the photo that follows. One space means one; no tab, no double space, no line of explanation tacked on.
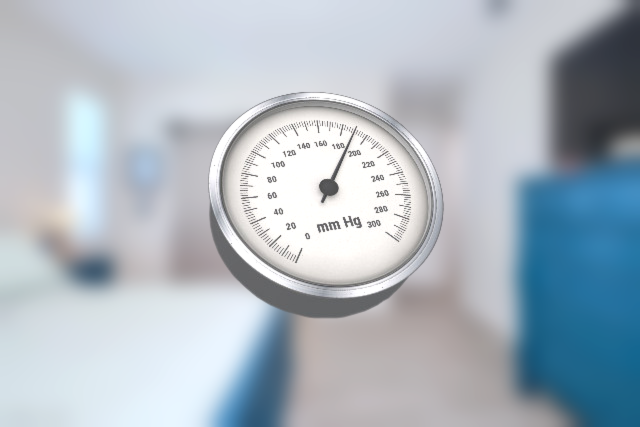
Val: 190 mmHg
